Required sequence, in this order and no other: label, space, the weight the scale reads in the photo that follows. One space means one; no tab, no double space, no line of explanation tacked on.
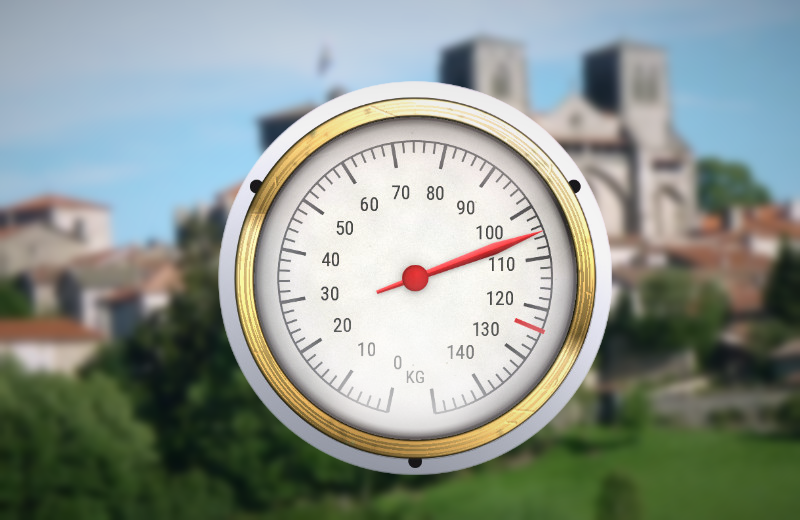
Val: 105 kg
